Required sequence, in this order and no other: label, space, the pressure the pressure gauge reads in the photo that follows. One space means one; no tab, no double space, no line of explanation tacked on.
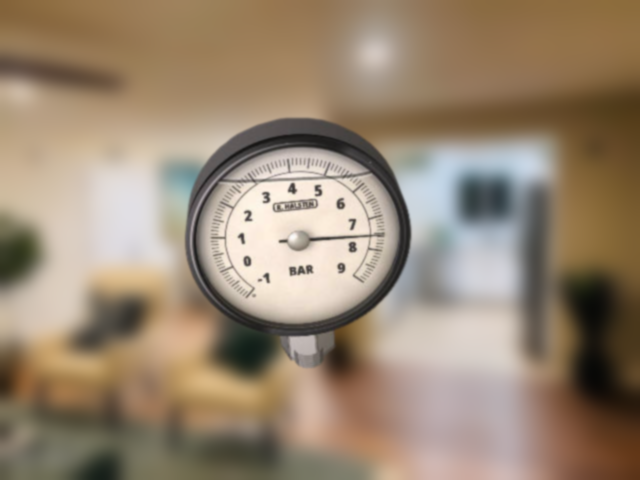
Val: 7.5 bar
